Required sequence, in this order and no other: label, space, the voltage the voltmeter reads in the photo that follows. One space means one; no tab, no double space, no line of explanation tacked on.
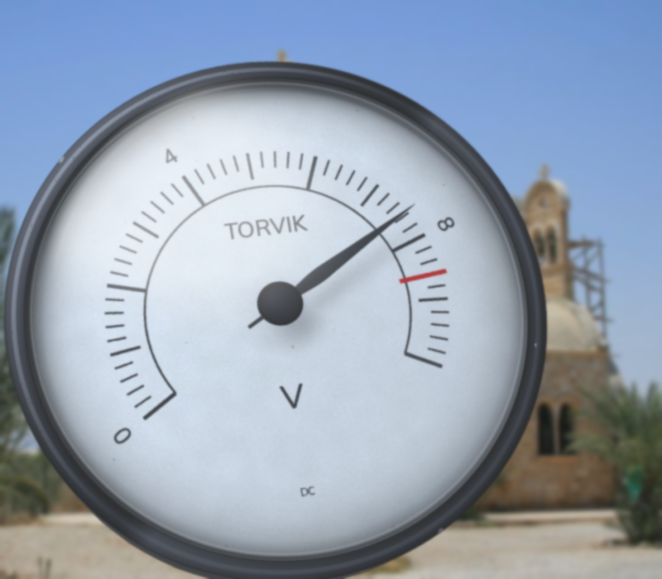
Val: 7.6 V
